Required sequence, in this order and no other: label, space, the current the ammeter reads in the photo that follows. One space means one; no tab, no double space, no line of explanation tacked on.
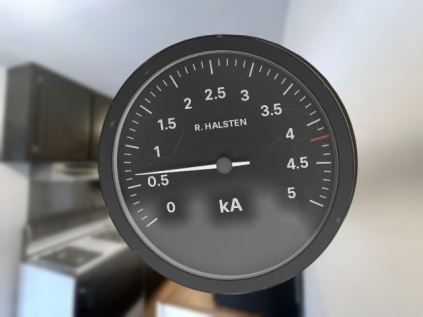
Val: 0.65 kA
